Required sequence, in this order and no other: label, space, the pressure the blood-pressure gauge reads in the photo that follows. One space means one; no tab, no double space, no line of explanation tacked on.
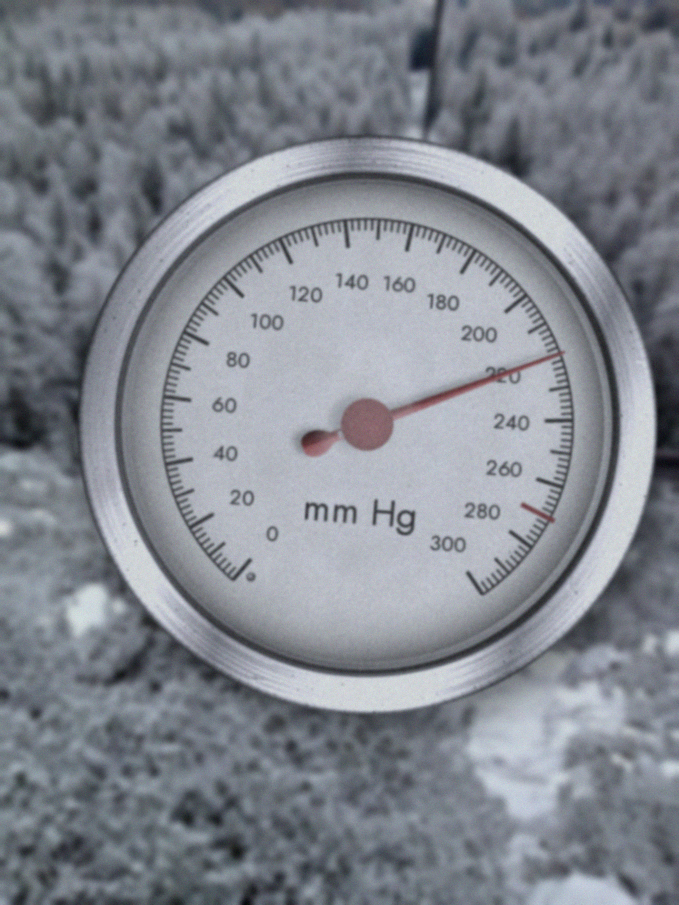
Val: 220 mmHg
